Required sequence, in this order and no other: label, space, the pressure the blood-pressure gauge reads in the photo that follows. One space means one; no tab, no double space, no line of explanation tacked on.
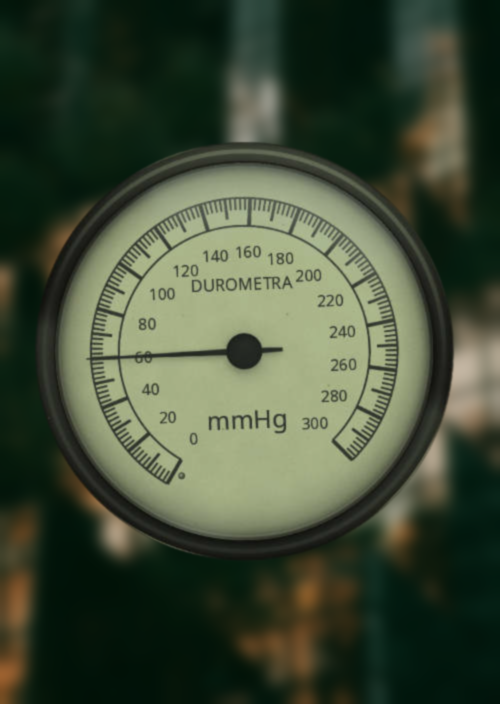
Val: 60 mmHg
